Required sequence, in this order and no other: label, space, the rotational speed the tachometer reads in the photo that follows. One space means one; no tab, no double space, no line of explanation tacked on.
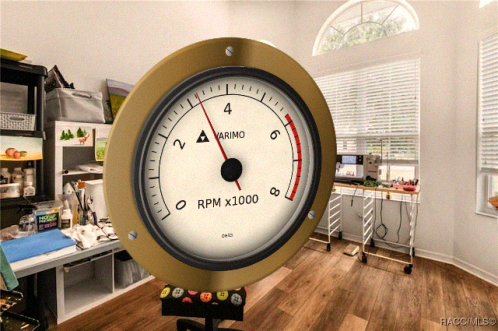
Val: 3200 rpm
